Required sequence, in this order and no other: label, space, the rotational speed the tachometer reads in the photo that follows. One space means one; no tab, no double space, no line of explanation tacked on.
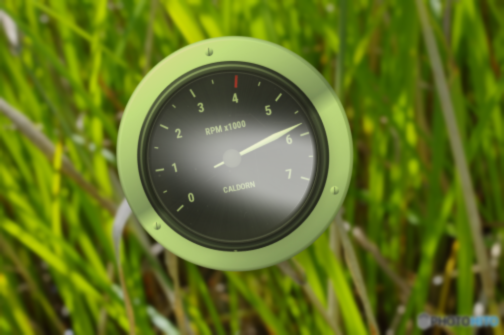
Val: 5750 rpm
